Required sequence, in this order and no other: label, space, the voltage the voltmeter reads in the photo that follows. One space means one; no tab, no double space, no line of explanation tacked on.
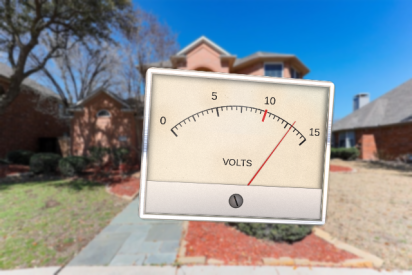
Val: 13 V
